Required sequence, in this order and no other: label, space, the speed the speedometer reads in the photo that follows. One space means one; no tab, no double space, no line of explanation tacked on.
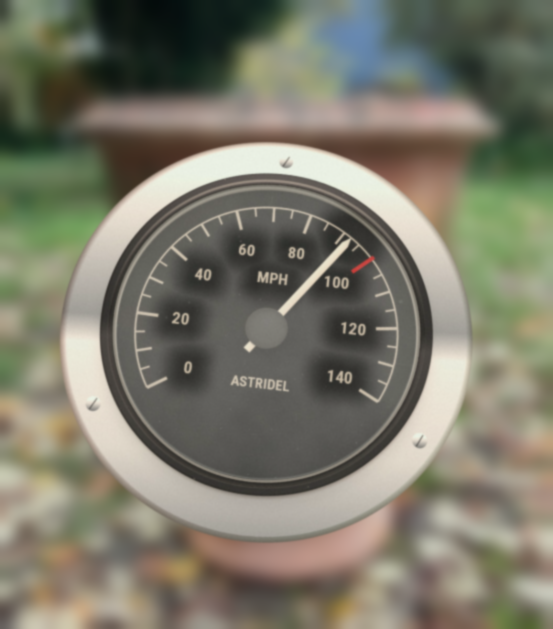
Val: 92.5 mph
